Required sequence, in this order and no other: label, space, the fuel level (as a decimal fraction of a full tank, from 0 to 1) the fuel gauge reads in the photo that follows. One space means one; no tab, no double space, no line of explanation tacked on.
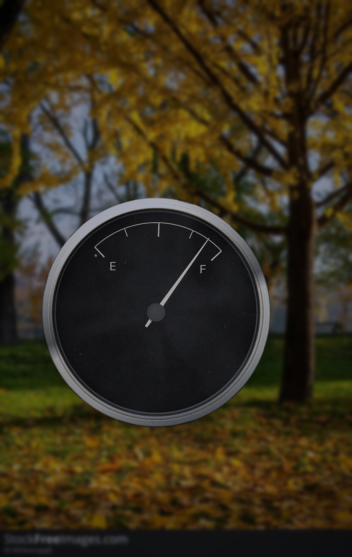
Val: 0.875
